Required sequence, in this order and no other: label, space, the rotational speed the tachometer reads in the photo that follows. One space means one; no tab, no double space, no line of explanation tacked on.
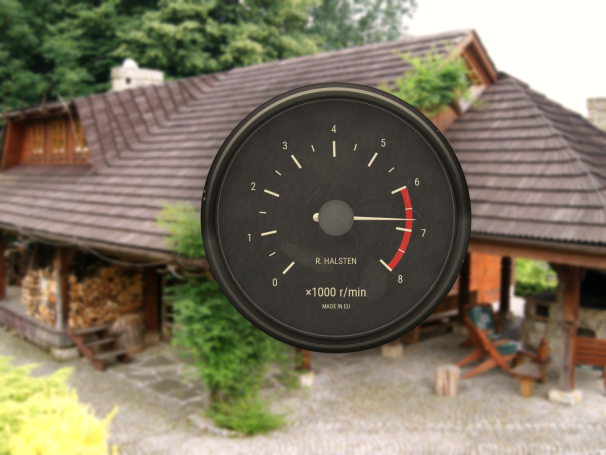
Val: 6750 rpm
